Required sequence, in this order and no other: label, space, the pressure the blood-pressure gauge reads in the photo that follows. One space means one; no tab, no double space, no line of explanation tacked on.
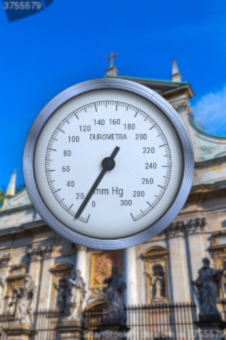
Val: 10 mmHg
